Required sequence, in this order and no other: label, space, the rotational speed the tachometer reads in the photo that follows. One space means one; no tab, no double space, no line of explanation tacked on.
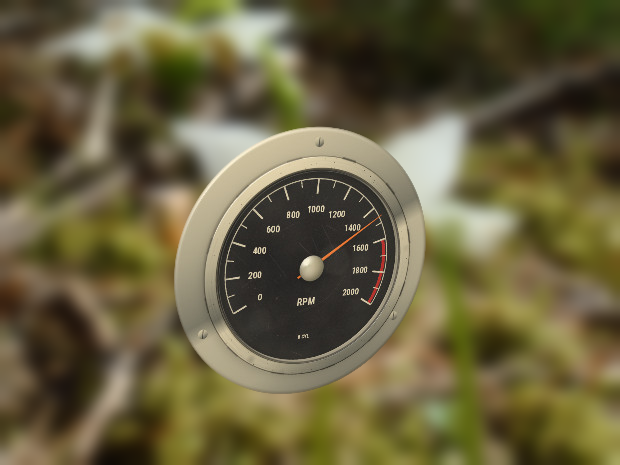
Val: 1450 rpm
